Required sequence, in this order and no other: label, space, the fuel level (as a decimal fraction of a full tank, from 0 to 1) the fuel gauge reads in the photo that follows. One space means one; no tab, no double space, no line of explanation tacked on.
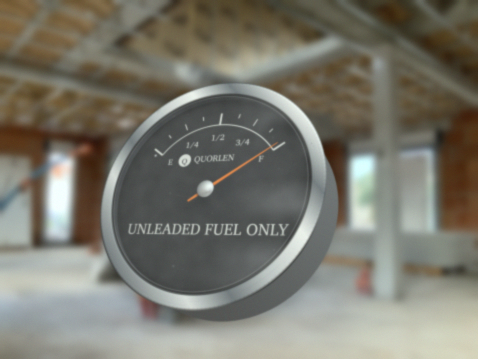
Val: 1
